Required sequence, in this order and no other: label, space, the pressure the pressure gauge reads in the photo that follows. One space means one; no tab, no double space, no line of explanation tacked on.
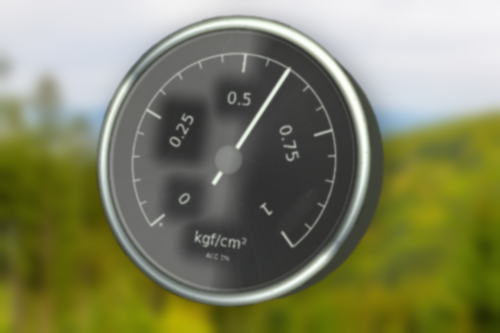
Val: 0.6 kg/cm²
